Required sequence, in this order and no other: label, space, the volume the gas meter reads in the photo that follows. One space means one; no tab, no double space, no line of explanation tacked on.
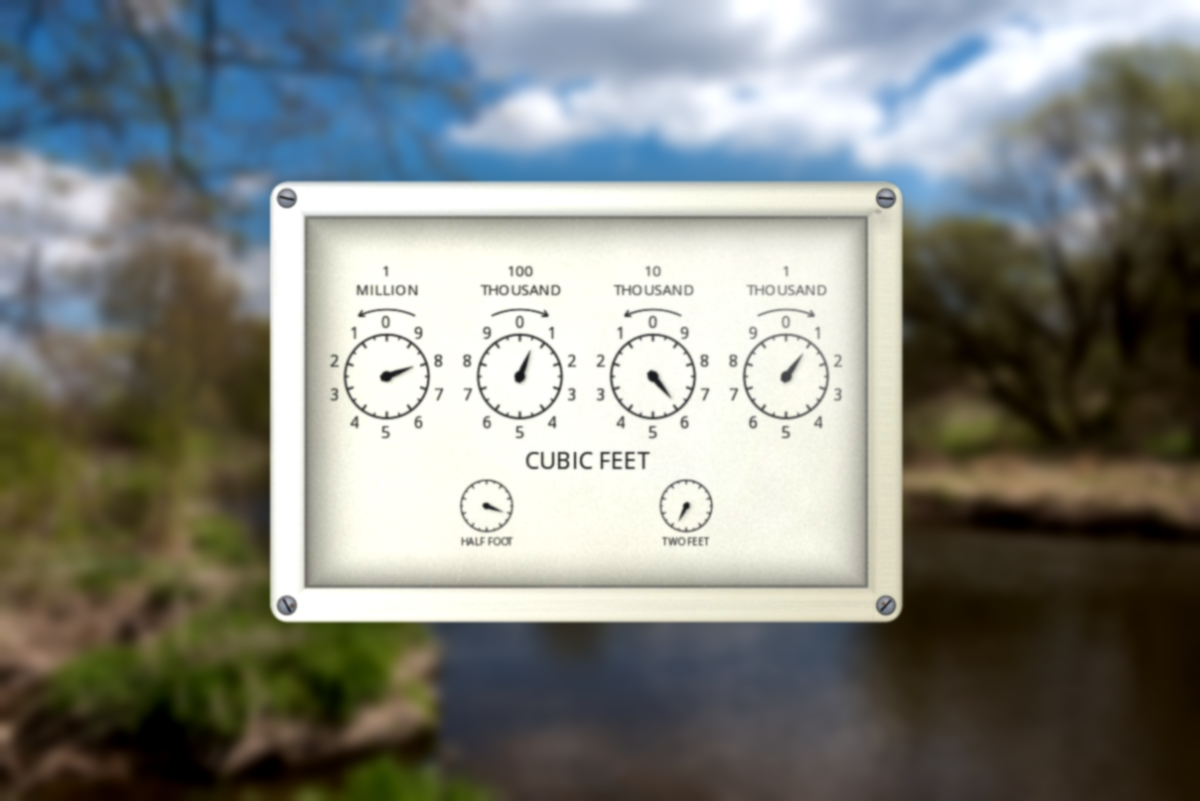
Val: 806100 ft³
